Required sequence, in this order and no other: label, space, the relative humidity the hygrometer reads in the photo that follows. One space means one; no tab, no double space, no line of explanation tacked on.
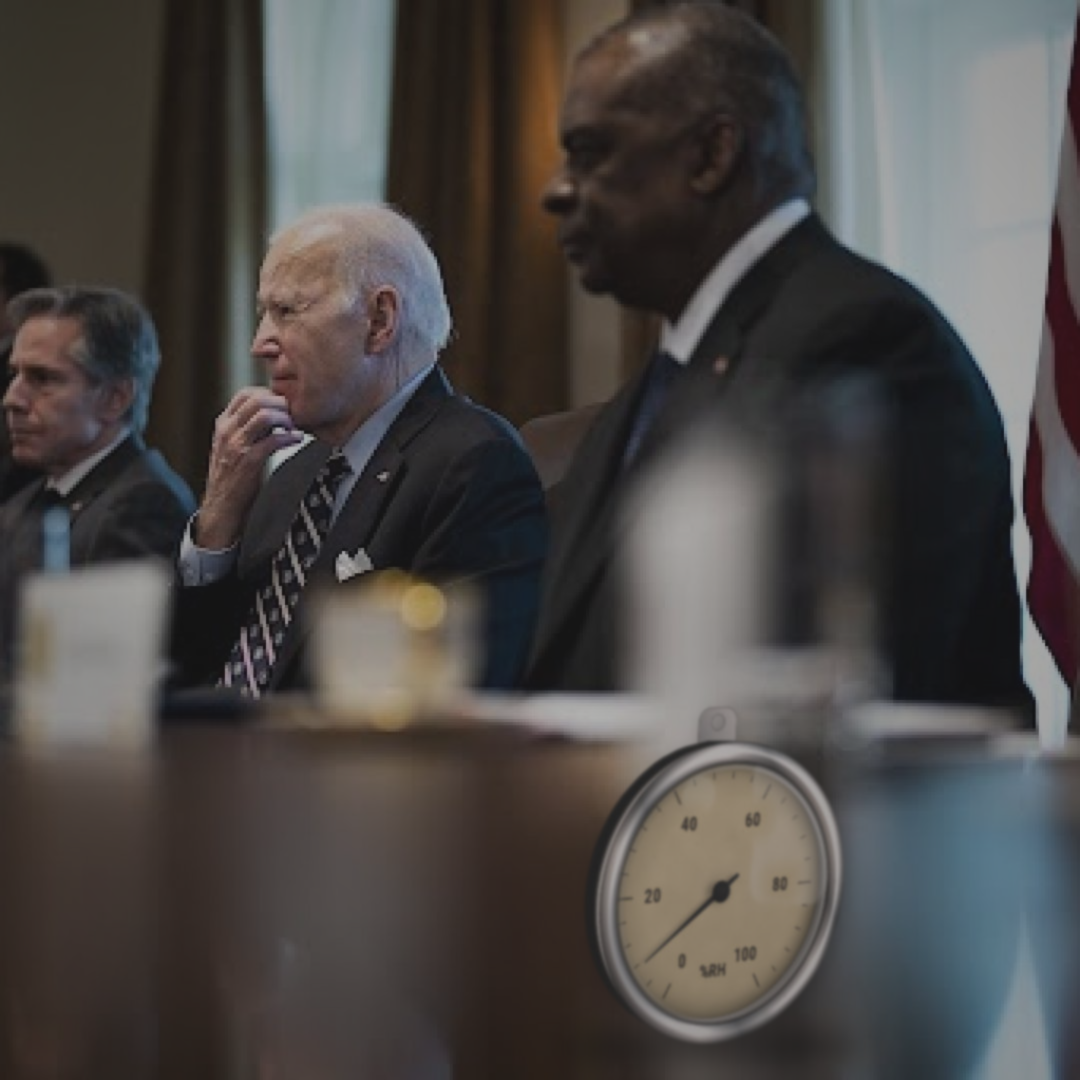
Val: 8 %
